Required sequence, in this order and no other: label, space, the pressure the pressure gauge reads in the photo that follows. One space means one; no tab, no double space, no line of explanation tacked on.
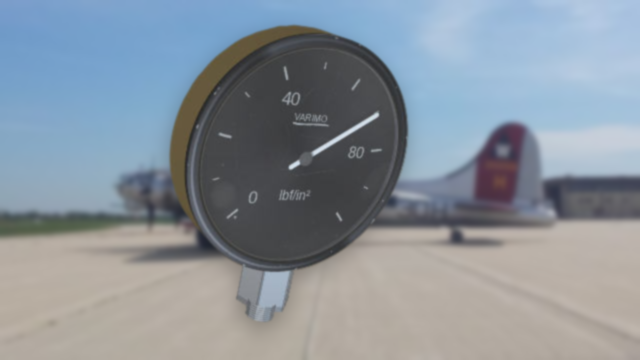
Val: 70 psi
